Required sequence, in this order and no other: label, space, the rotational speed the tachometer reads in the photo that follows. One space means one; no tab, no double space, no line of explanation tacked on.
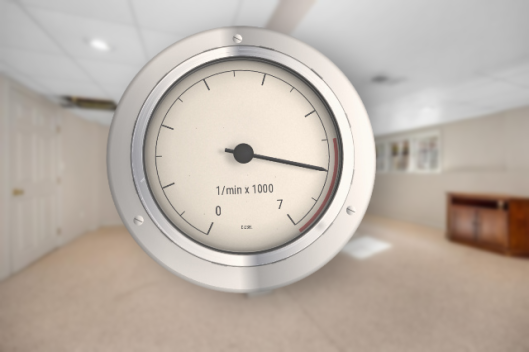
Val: 6000 rpm
